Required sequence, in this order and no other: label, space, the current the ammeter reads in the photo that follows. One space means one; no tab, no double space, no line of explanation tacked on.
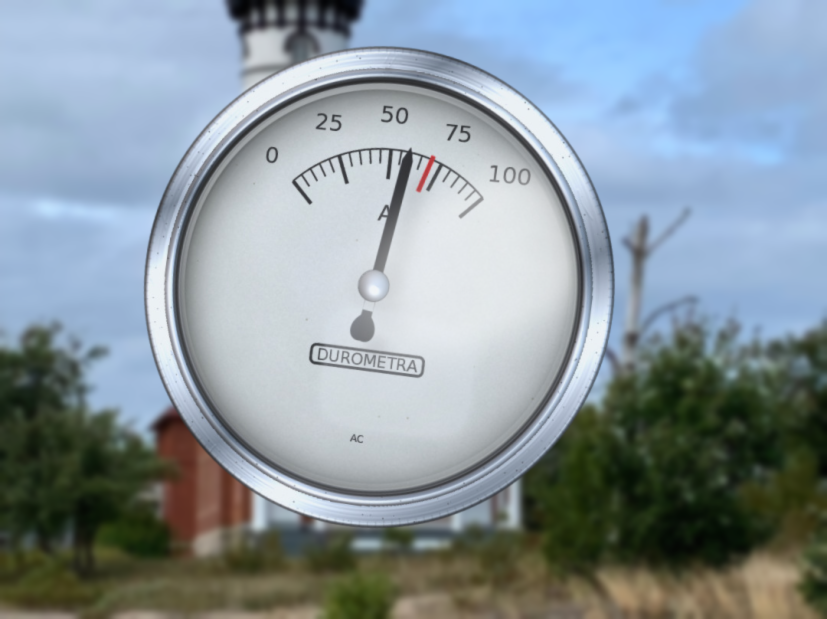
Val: 60 A
